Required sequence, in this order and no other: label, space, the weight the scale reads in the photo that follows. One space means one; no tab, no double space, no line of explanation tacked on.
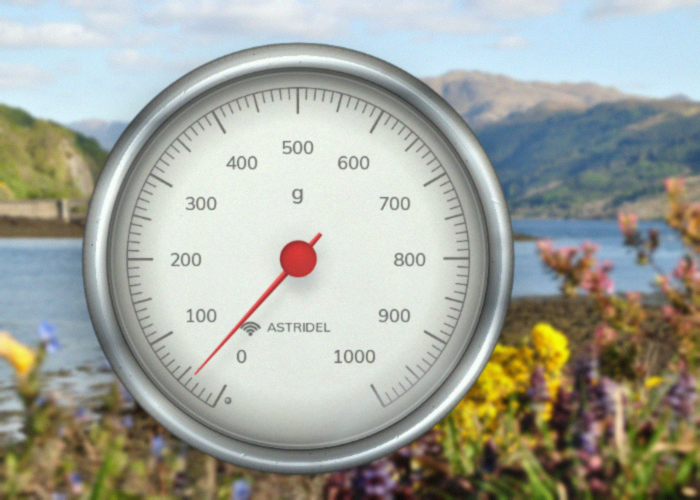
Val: 40 g
